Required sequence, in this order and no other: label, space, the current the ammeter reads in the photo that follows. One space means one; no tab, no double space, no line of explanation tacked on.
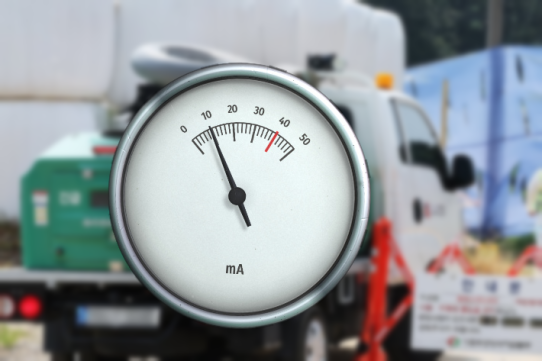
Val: 10 mA
